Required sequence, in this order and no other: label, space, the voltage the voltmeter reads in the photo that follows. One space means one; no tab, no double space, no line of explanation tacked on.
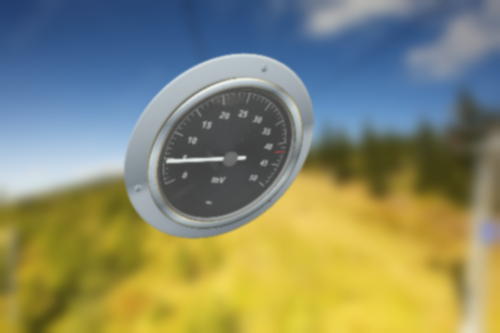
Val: 5 mV
